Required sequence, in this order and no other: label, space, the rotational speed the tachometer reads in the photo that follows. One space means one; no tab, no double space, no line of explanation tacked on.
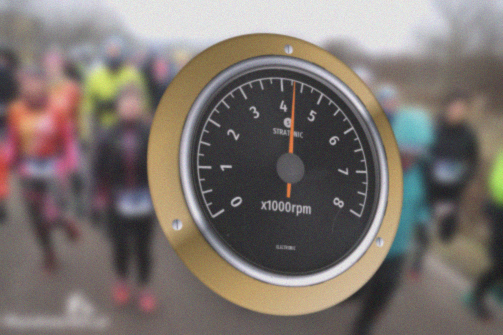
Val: 4250 rpm
